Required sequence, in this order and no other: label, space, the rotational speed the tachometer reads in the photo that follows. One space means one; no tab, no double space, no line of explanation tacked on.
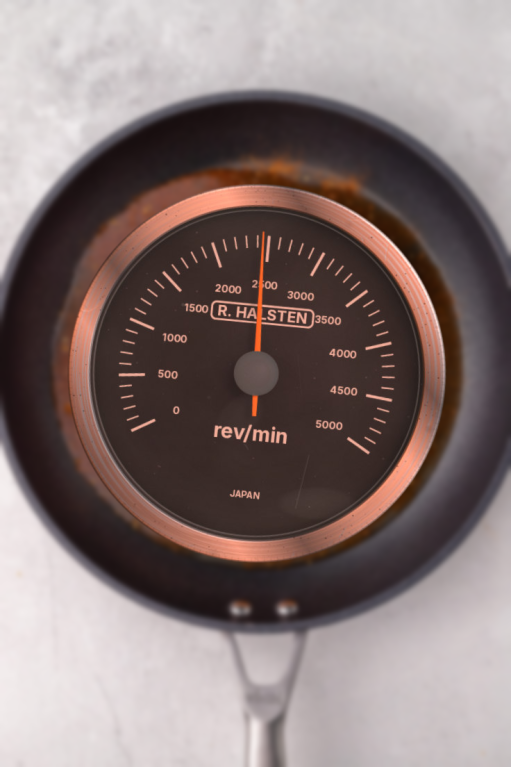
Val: 2450 rpm
